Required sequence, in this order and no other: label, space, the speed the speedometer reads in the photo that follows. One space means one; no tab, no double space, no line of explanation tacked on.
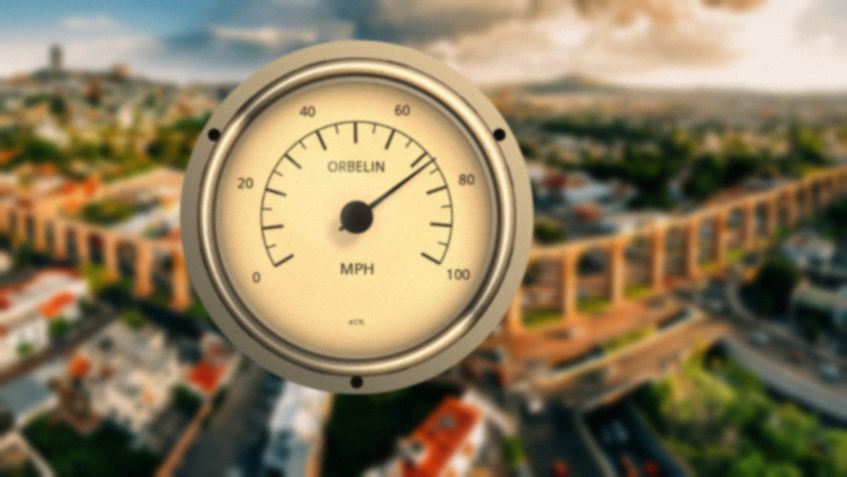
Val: 72.5 mph
